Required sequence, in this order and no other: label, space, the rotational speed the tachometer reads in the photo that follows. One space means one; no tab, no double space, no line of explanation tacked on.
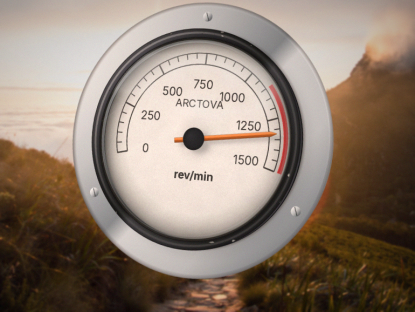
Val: 1325 rpm
